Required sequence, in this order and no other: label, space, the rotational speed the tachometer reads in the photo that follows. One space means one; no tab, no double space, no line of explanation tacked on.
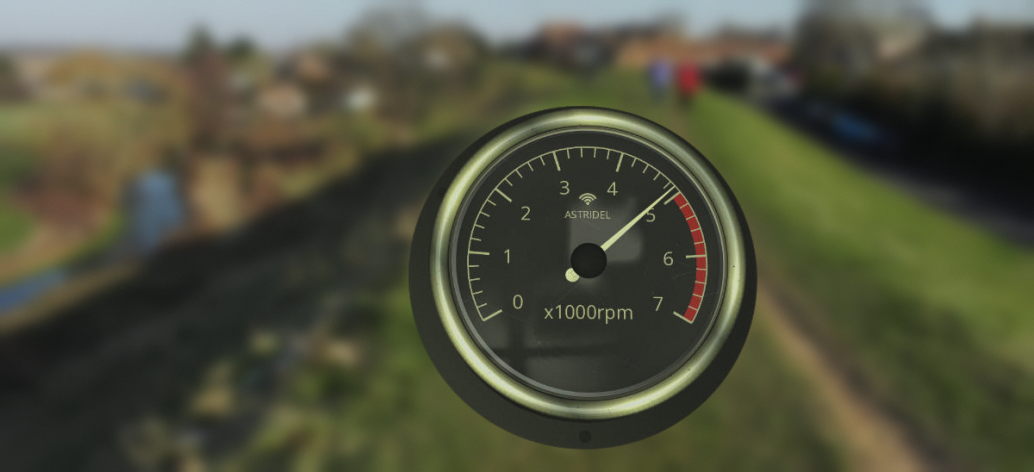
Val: 4900 rpm
